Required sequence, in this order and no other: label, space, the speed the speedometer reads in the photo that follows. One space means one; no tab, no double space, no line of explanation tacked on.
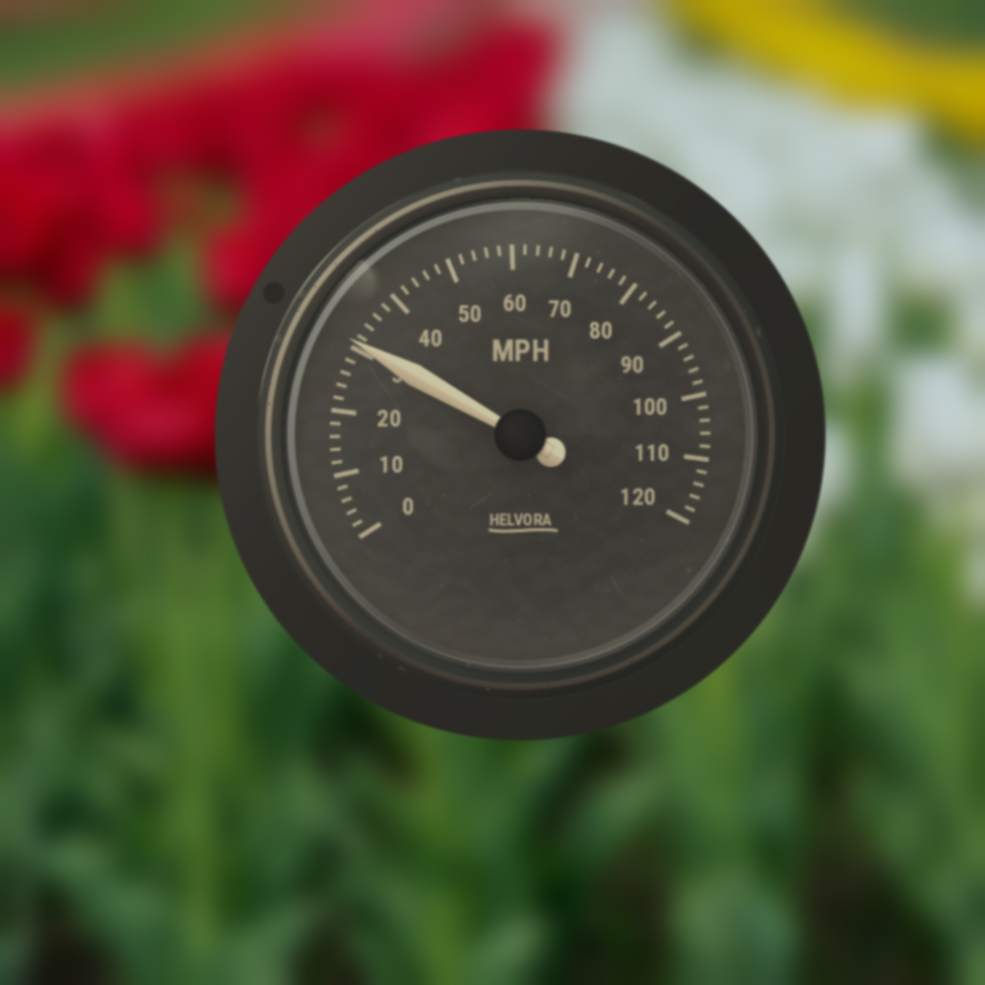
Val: 31 mph
